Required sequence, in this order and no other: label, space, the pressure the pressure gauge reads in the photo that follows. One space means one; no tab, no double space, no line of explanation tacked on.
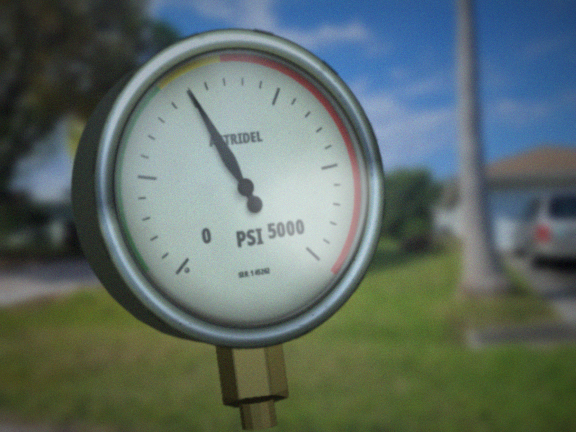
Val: 2000 psi
